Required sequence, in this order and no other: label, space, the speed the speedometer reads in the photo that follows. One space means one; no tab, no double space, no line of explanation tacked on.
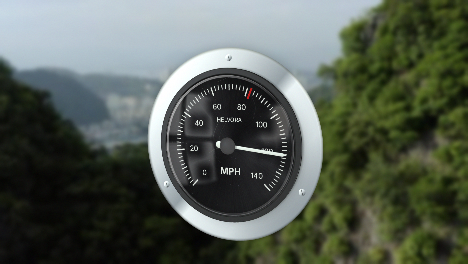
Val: 120 mph
